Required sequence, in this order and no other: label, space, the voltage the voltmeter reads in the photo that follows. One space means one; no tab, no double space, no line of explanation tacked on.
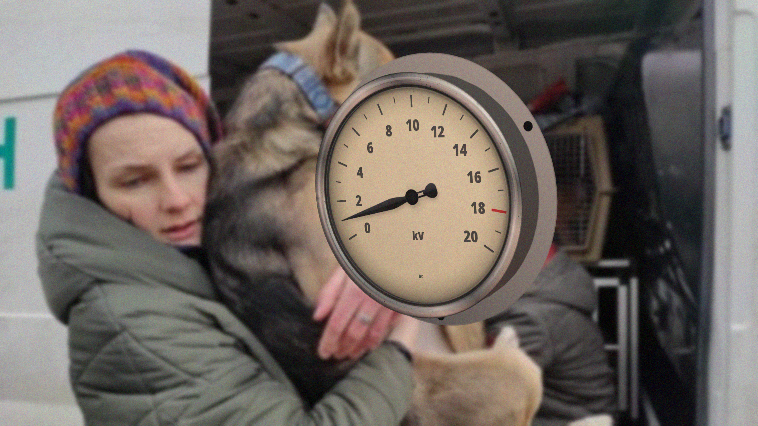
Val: 1 kV
